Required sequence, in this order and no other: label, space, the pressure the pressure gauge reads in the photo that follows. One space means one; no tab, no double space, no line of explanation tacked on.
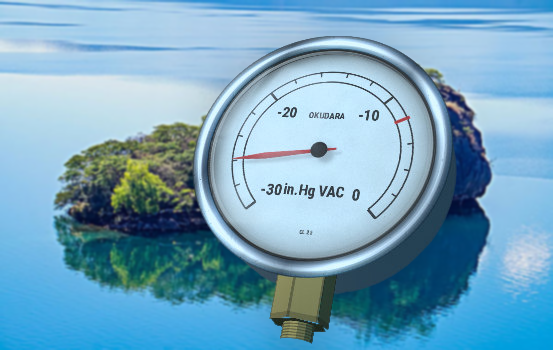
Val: -26 inHg
